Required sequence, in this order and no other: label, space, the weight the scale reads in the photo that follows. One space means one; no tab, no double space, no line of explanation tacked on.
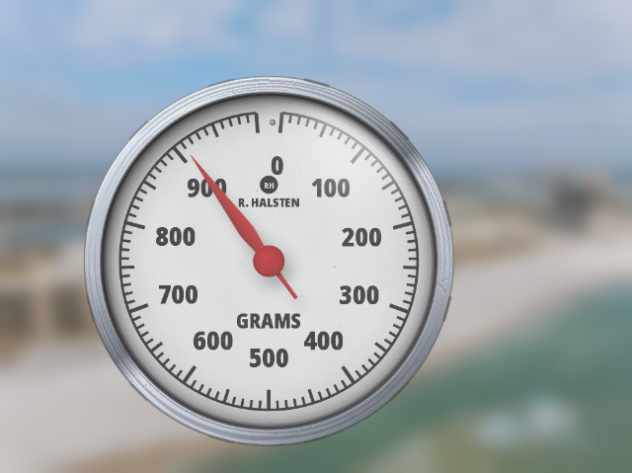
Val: 910 g
